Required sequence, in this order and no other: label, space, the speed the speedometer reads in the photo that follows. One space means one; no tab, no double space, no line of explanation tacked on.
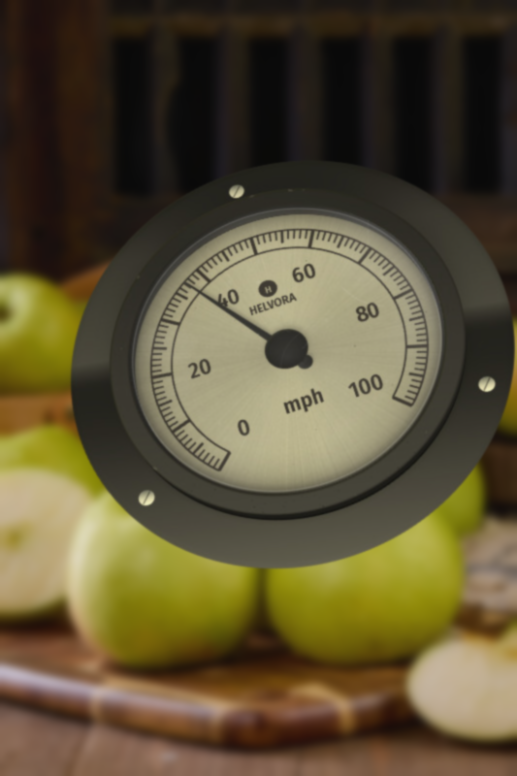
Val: 37 mph
